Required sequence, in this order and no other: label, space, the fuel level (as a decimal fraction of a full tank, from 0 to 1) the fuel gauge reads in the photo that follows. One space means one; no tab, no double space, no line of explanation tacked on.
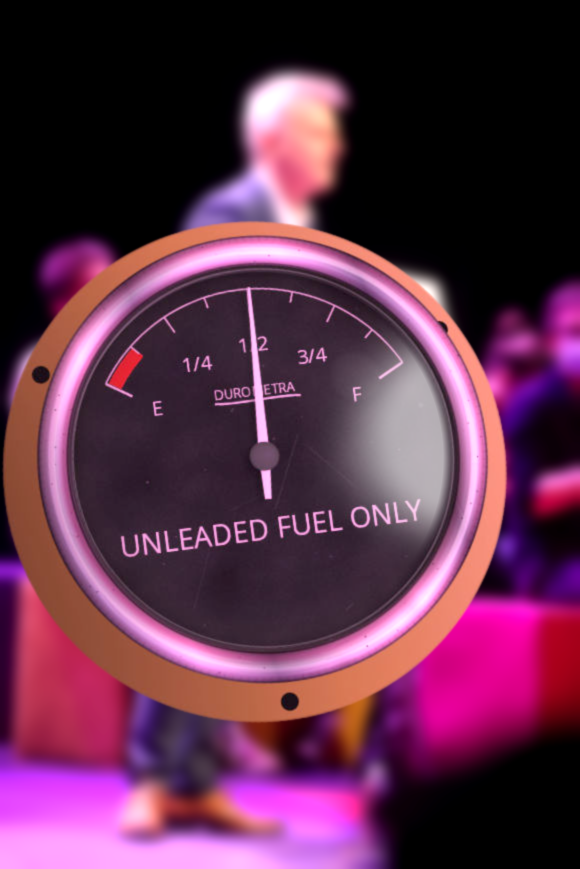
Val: 0.5
